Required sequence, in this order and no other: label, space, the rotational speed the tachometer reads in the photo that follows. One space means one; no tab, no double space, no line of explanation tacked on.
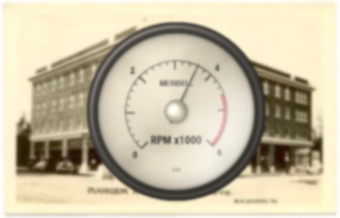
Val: 3600 rpm
